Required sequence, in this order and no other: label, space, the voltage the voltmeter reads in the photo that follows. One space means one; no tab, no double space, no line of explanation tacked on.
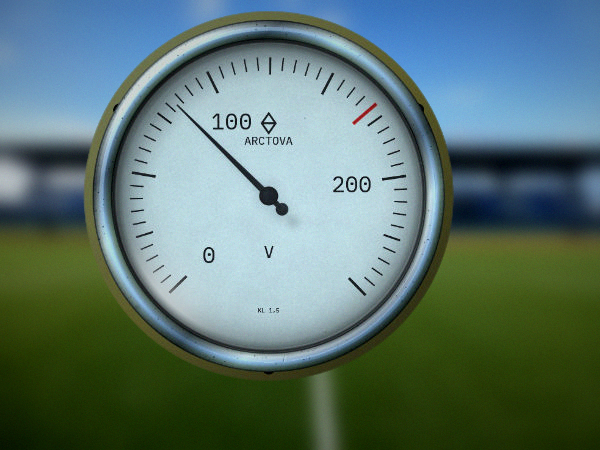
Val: 82.5 V
